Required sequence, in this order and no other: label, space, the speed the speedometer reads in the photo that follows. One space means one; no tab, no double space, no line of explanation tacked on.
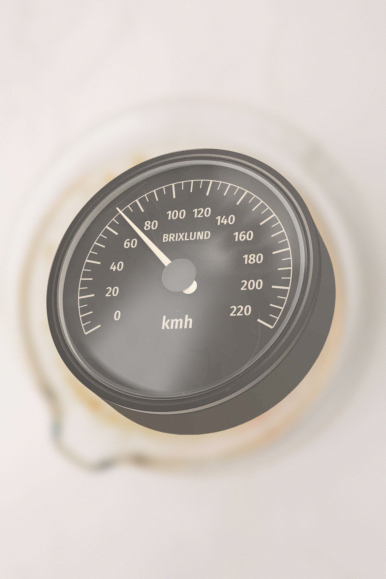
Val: 70 km/h
